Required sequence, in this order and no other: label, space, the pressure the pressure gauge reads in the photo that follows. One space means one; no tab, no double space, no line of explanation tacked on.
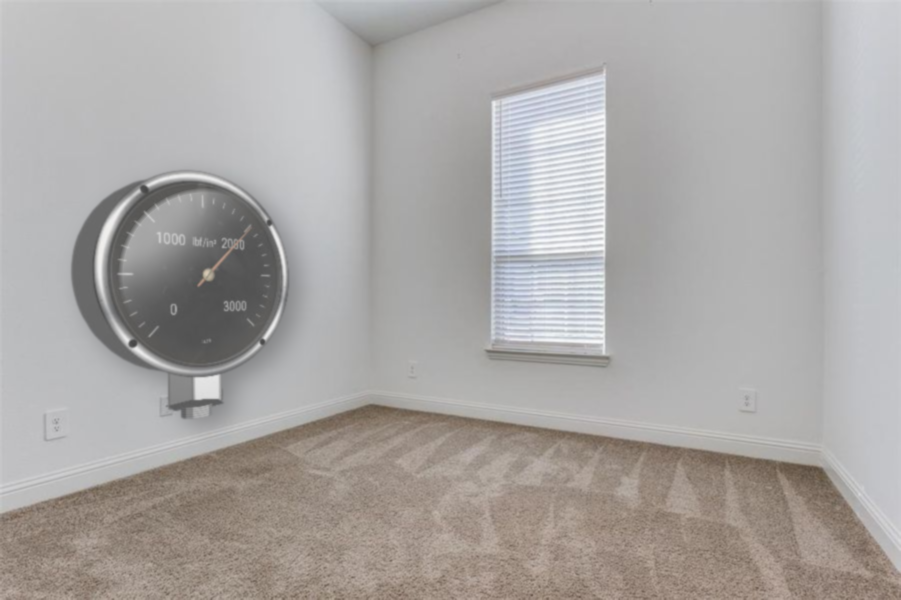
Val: 2000 psi
